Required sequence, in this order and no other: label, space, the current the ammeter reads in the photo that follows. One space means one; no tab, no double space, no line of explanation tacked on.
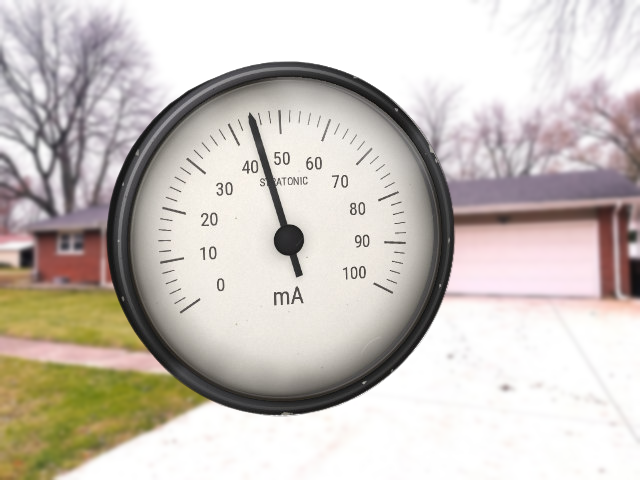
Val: 44 mA
